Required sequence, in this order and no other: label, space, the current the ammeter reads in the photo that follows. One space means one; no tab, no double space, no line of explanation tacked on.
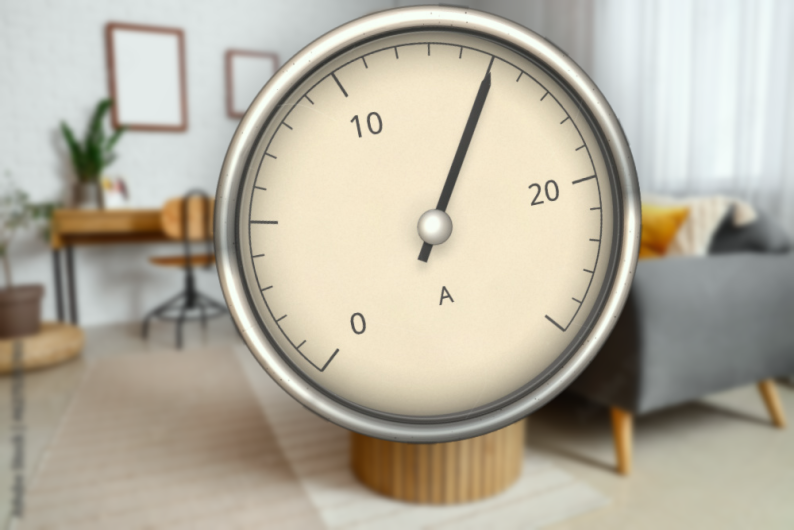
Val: 15 A
